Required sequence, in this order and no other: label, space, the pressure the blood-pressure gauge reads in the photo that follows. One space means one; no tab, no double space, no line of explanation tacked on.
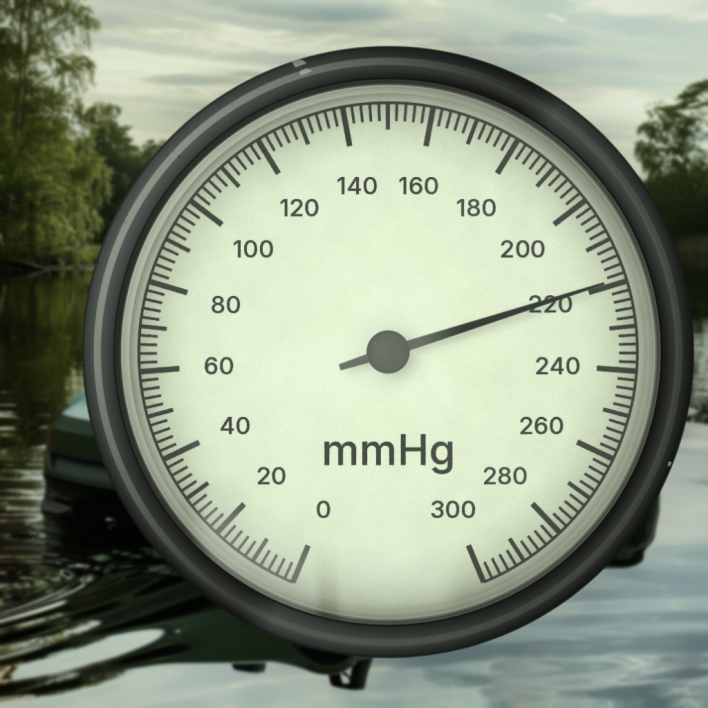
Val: 219 mmHg
